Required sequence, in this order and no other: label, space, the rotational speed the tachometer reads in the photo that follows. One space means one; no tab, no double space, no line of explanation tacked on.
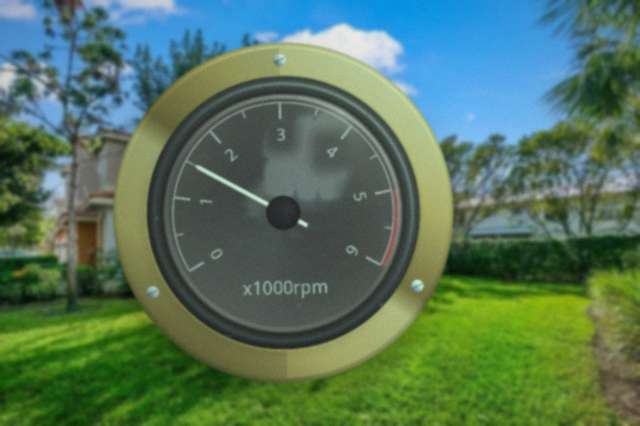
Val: 1500 rpm
